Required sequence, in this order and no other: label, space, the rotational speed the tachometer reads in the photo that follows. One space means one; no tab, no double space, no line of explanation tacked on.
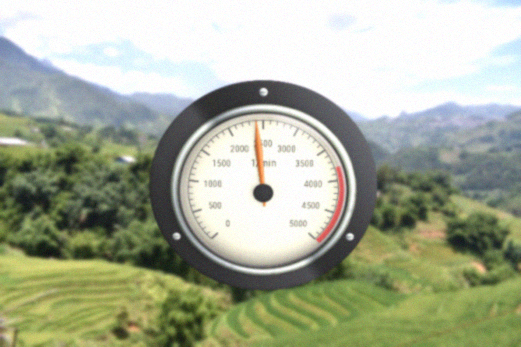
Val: 2400 rpm
